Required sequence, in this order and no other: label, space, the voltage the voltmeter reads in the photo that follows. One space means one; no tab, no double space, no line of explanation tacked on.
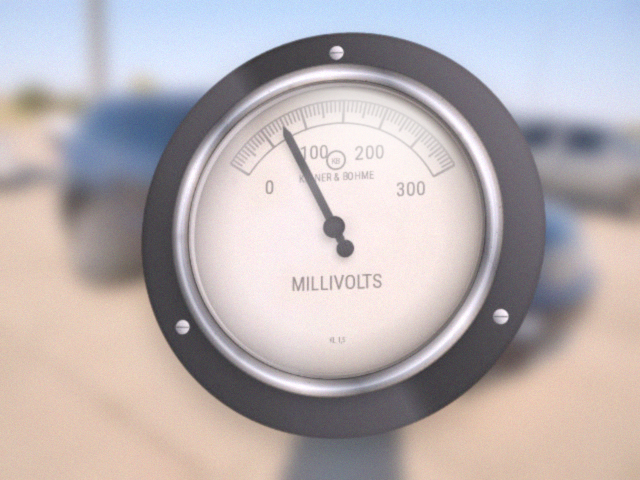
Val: 75 mV
